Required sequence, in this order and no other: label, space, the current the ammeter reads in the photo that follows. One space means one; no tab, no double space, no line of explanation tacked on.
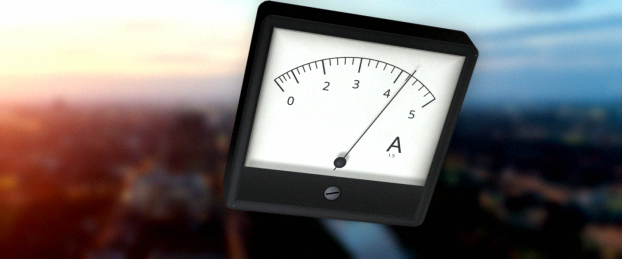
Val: 4.2 A
